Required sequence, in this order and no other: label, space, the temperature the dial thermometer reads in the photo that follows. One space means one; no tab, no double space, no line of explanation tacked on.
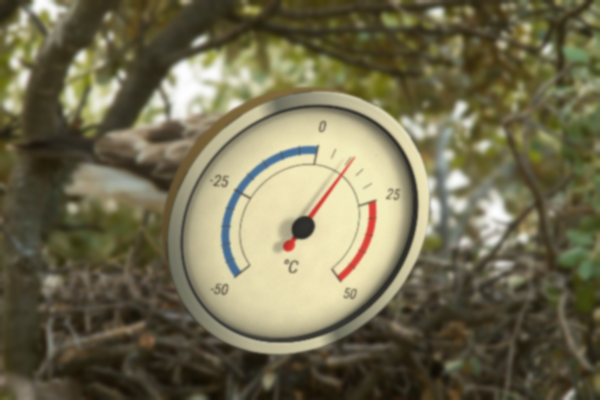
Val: 10 °C
